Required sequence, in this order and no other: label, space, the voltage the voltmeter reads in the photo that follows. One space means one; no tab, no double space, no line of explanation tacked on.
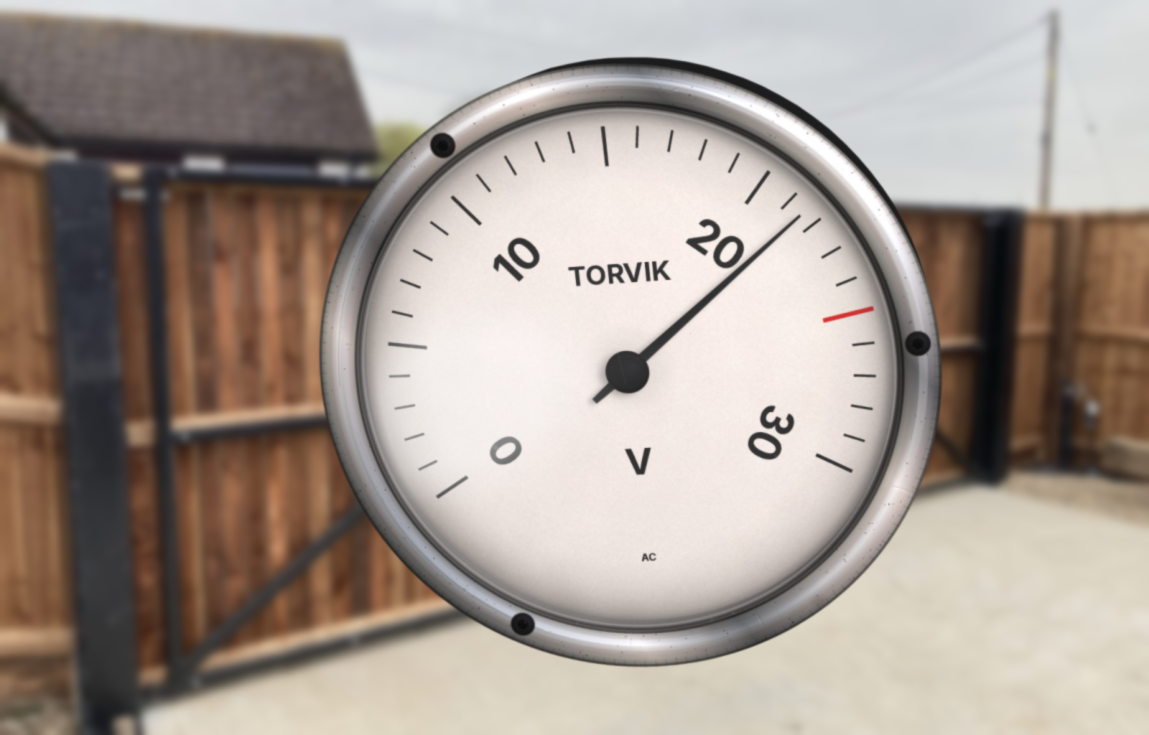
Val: 21.5 V
